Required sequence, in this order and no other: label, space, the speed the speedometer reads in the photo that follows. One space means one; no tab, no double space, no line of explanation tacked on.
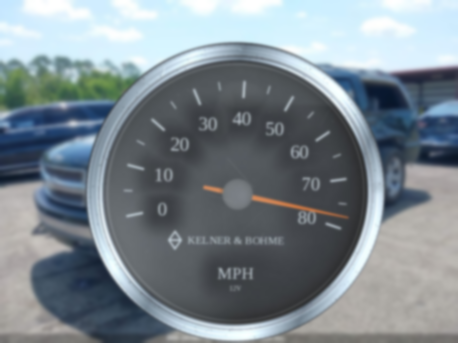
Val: 77.5 mph
